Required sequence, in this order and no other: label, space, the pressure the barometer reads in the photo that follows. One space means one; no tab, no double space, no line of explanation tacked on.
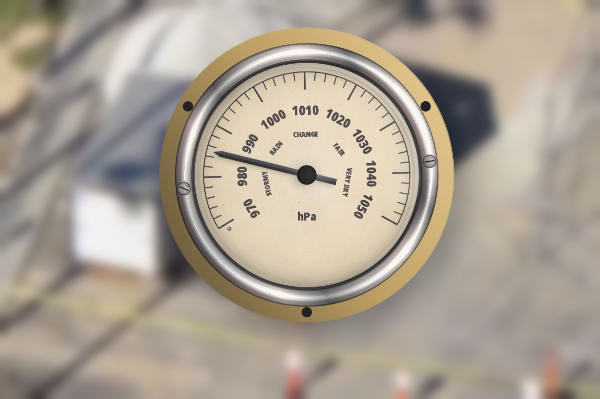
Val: 985 hPa
